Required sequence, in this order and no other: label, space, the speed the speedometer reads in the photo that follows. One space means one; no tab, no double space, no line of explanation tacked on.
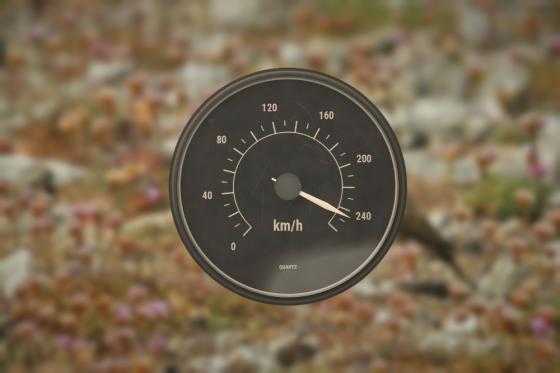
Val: 245 km/h
